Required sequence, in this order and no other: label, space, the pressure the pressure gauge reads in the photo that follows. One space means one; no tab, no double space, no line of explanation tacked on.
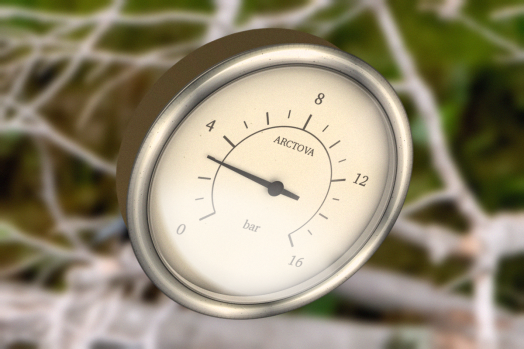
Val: 3 bar
